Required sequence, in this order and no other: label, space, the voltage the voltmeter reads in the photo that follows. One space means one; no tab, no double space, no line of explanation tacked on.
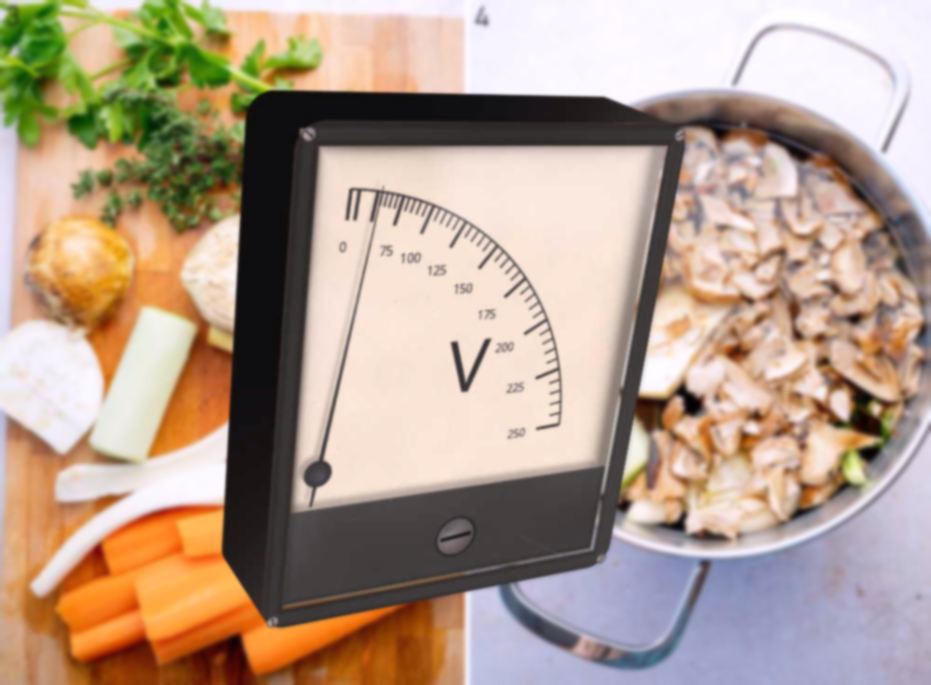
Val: 50 V
